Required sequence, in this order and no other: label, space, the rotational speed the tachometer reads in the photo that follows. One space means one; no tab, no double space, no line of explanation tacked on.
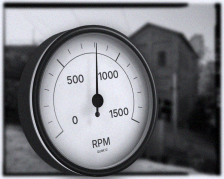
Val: 800 rpm
